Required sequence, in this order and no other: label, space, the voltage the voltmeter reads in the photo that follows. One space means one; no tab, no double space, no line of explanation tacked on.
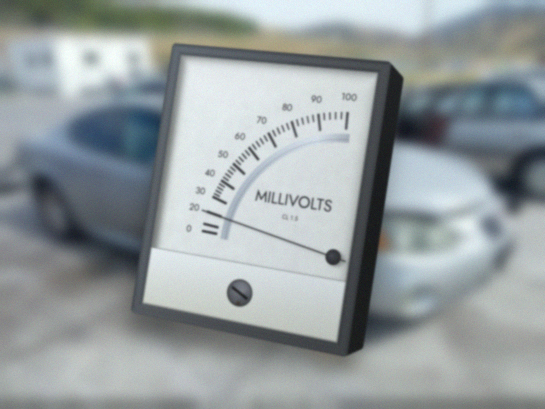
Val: 20 mV
